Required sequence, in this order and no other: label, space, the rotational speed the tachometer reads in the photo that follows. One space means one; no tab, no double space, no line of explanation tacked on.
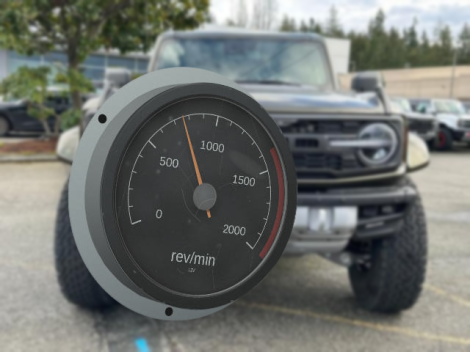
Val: 750 rpm
